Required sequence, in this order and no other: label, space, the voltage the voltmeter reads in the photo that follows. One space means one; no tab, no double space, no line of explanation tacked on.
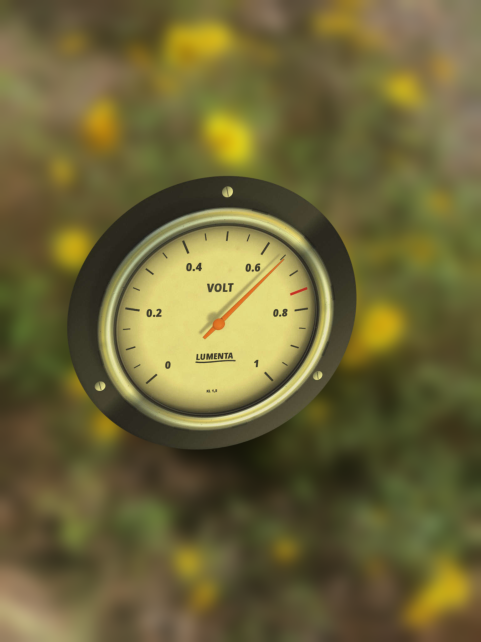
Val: 0.65 V
